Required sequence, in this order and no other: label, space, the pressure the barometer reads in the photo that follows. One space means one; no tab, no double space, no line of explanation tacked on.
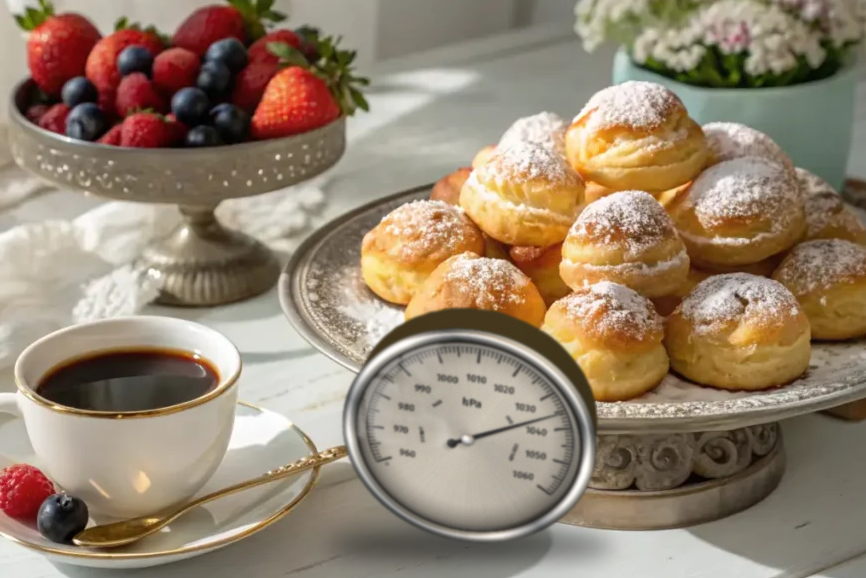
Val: 1035 hPa
